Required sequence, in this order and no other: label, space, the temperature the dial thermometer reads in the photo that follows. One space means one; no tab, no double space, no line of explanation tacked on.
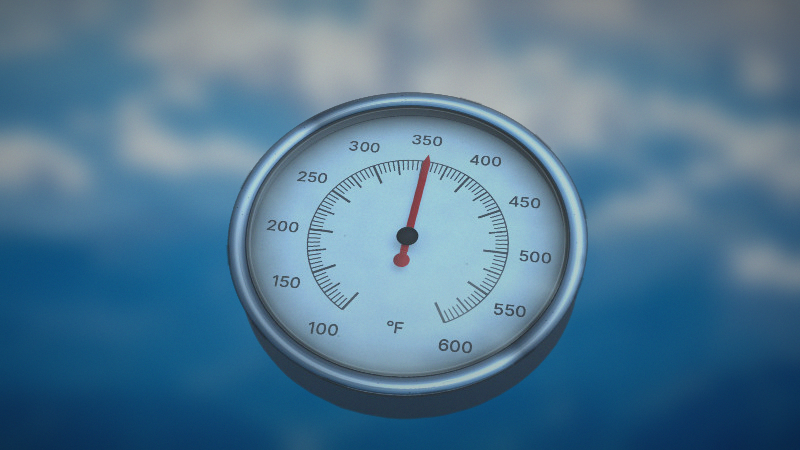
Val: 355 °F
